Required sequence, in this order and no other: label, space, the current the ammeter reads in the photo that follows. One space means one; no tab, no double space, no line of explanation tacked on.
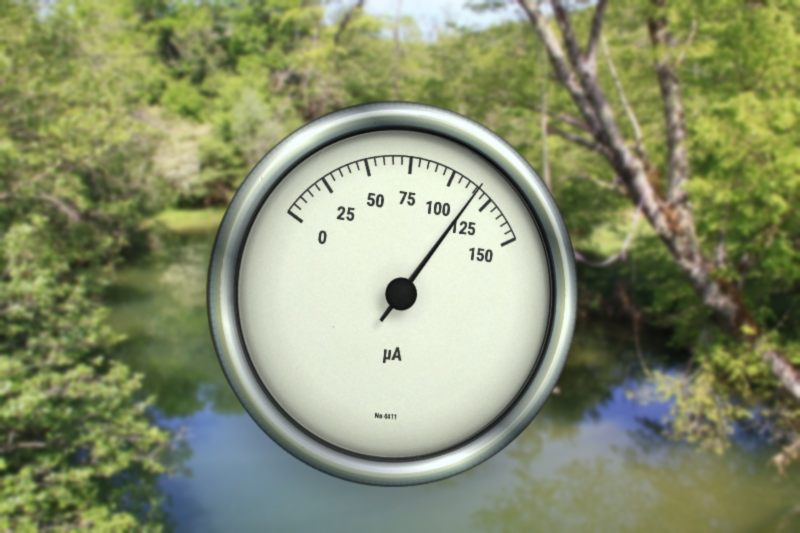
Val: 115 µA
